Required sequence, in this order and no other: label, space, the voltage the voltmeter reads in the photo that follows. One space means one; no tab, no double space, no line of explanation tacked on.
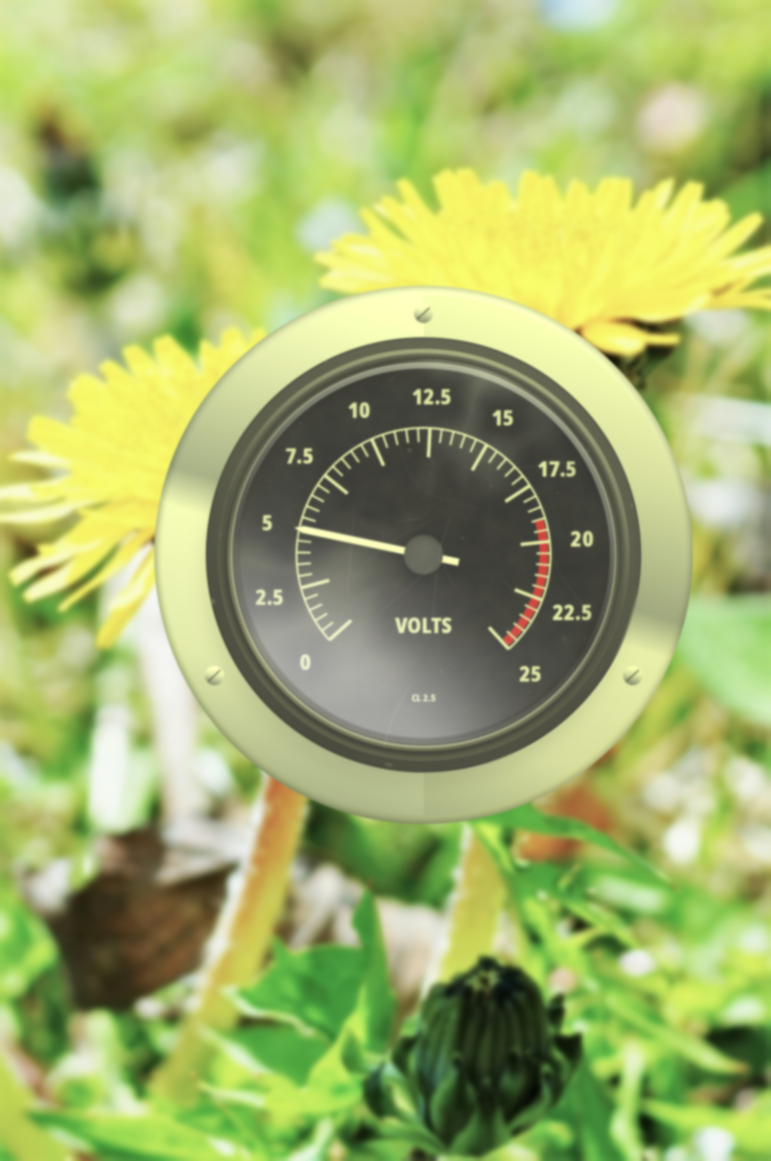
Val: 5 V
